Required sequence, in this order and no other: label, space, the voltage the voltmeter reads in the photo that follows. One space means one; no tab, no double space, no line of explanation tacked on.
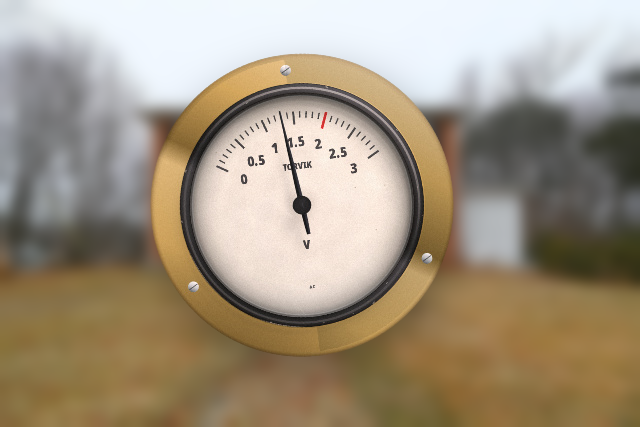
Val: 1.3 V
